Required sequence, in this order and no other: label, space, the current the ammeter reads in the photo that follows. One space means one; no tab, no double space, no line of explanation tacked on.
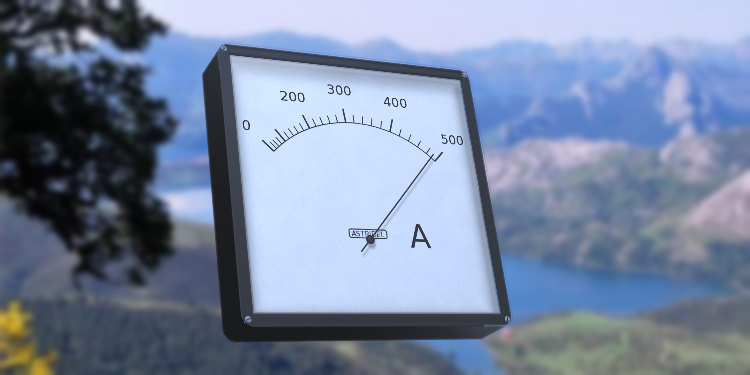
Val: 490 A
